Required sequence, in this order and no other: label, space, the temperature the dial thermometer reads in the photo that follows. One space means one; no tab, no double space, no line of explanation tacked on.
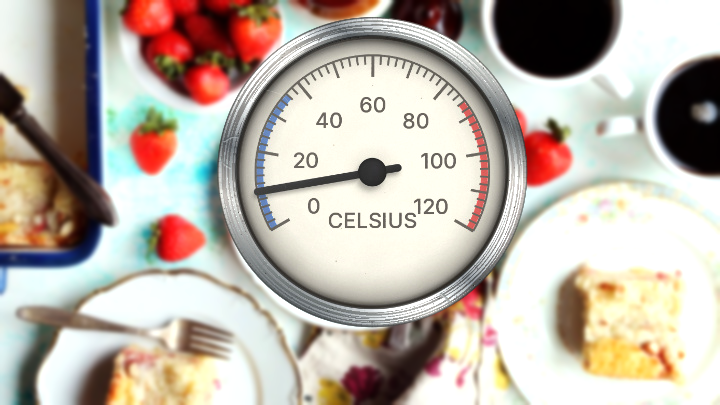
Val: 10 °C
